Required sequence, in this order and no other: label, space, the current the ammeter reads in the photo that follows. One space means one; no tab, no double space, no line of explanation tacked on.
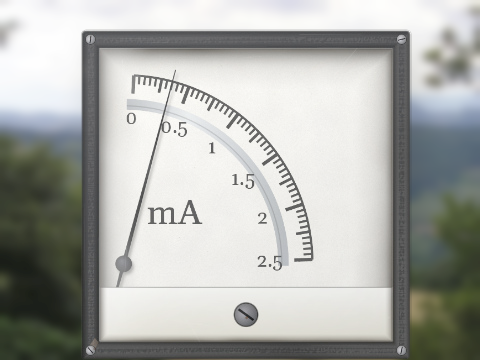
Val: 0.35 mA
